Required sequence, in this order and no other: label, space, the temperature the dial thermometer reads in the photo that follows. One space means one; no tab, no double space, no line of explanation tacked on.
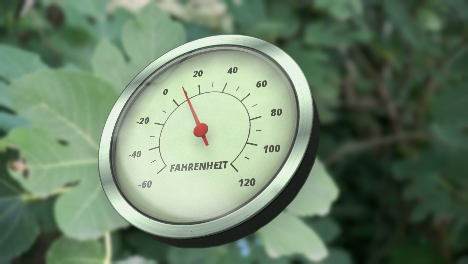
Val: 10 °F
